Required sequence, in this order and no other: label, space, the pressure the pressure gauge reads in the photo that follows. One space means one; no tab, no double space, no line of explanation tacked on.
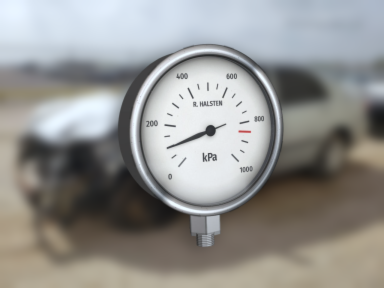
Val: 100 kPa
